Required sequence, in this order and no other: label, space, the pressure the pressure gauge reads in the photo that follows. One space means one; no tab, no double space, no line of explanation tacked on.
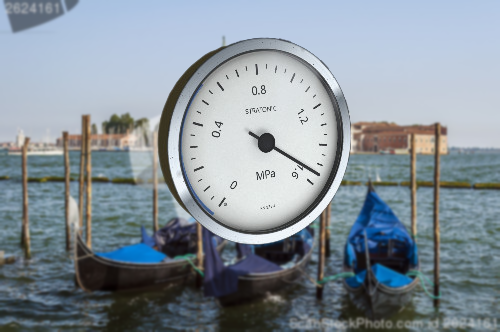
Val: 1.55 MPa
